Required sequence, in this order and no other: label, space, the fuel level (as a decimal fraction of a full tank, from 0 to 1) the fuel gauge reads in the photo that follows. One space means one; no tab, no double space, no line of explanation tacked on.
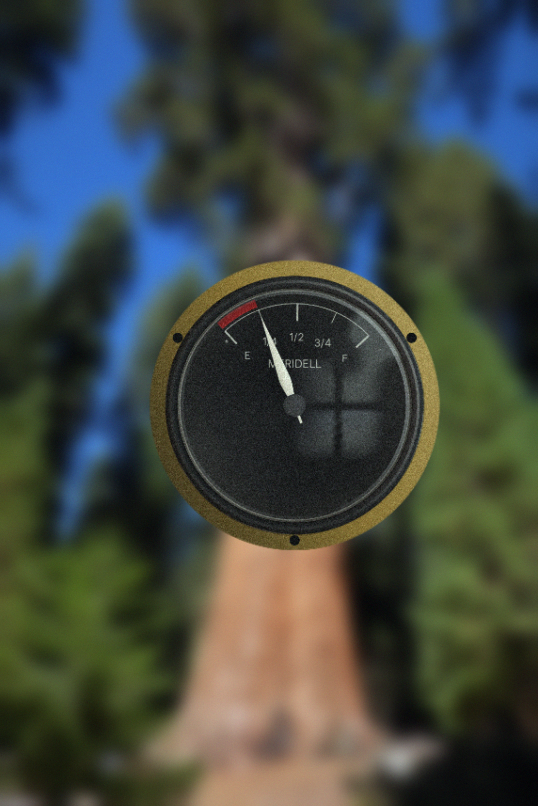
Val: 0.25
